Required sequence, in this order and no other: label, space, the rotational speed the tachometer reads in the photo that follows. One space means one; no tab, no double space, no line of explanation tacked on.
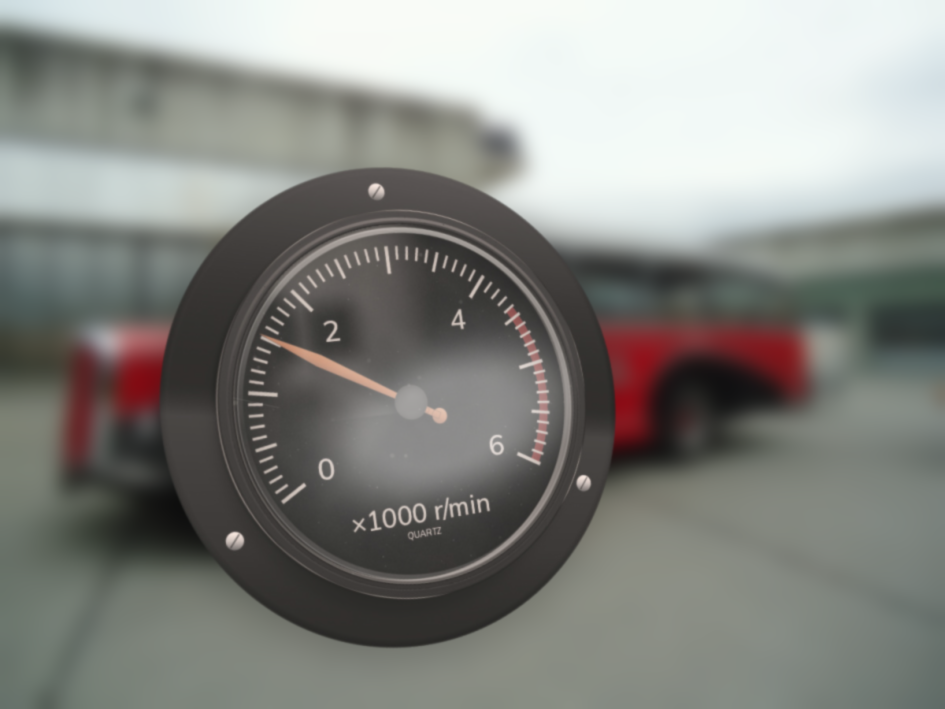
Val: 1500 rpm
